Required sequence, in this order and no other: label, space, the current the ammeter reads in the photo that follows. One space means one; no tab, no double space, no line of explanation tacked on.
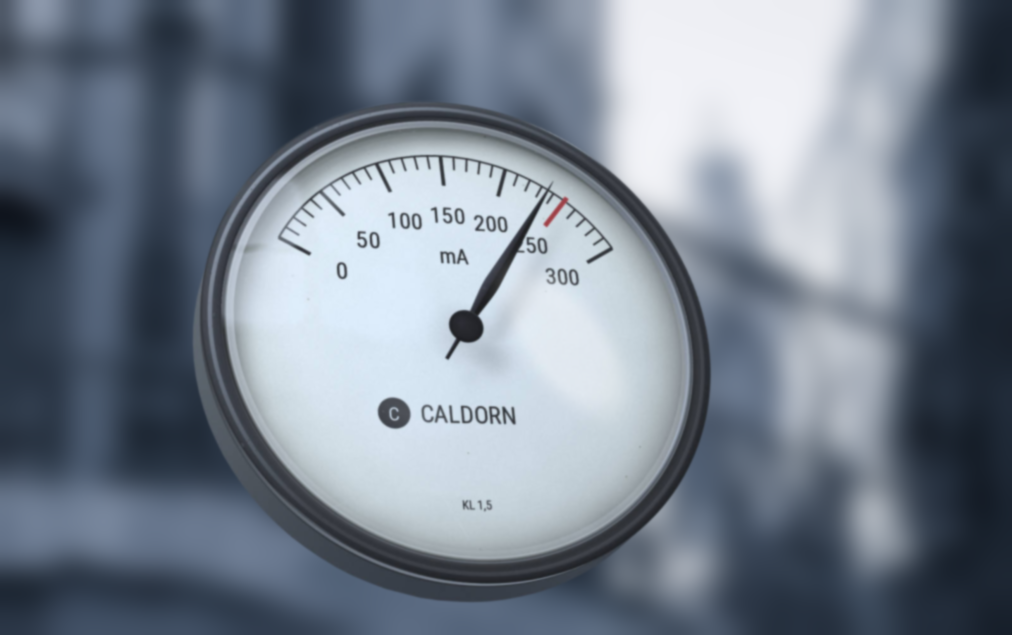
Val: 235 mA
